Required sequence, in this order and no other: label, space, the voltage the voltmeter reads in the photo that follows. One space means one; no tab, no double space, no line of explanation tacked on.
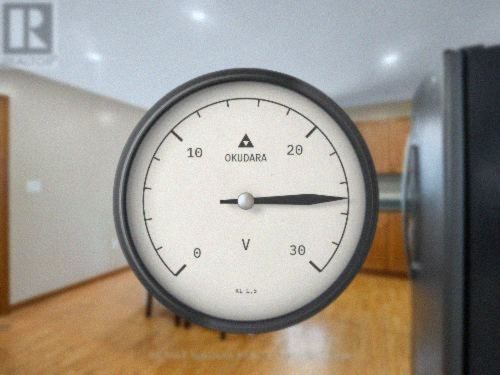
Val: 25 V
